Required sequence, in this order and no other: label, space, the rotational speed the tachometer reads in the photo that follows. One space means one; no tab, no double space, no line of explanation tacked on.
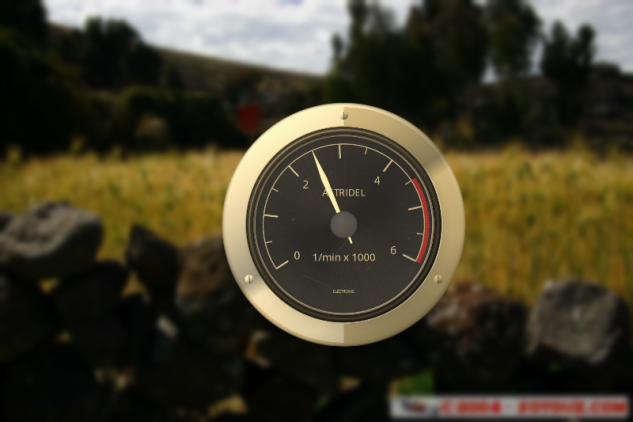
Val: 2500 rpm
